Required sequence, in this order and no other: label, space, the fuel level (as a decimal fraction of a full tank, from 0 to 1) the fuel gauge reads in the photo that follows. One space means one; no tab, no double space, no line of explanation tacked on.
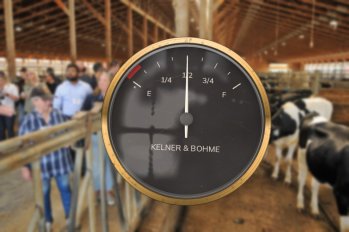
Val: 0.5
